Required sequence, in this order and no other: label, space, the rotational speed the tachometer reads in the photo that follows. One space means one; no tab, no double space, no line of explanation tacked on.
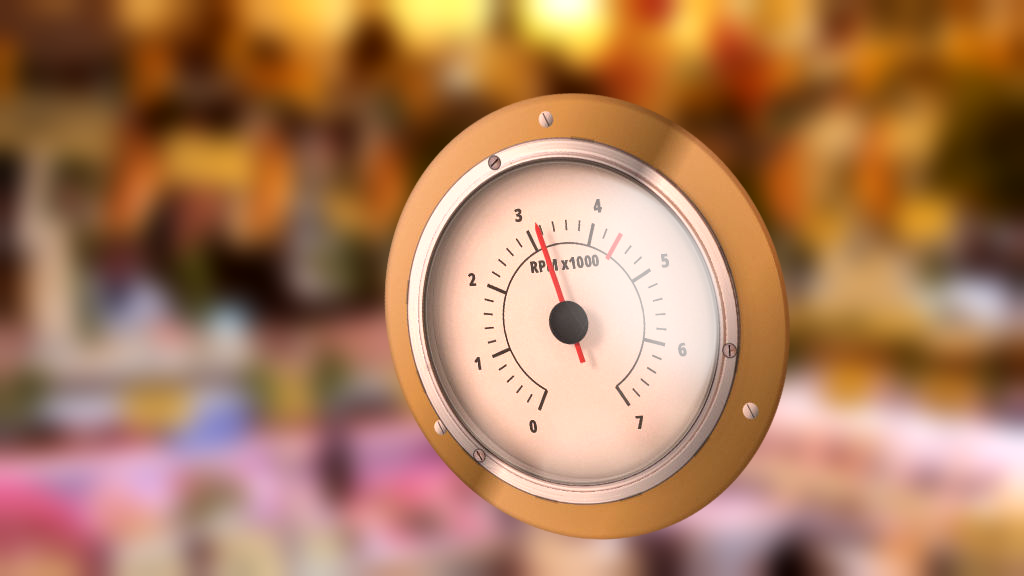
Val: 3200 rpm
